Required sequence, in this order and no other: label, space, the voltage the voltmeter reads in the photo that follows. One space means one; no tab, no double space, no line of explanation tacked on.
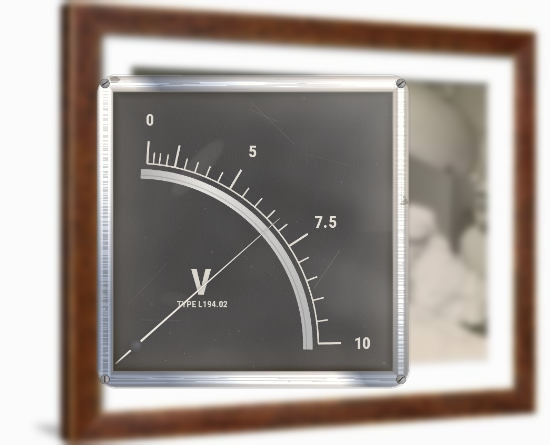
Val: 6.75 V
